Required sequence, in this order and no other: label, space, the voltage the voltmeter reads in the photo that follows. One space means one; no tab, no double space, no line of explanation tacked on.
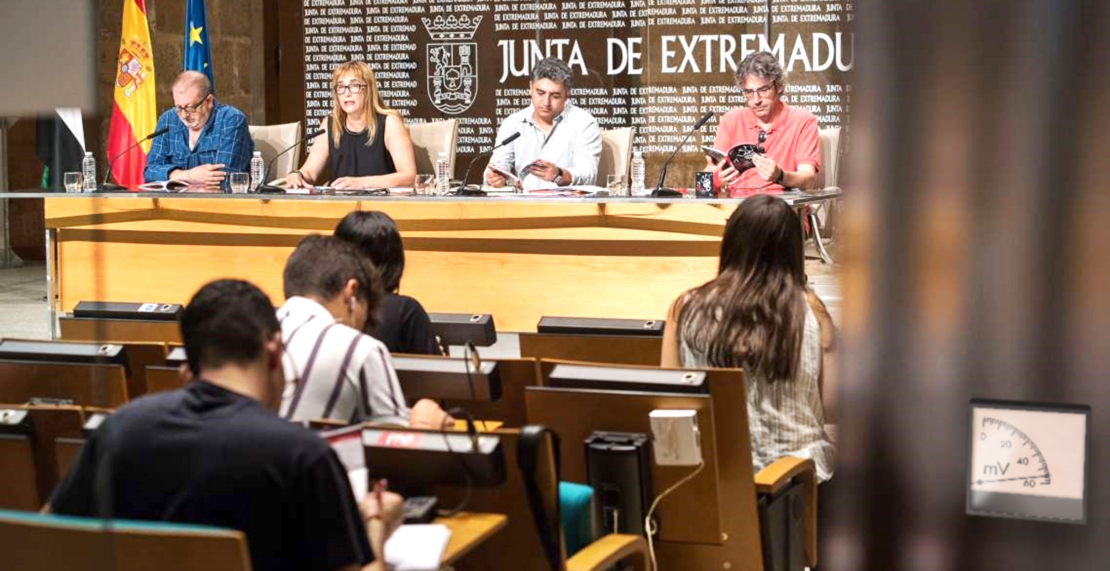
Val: 55 mV
